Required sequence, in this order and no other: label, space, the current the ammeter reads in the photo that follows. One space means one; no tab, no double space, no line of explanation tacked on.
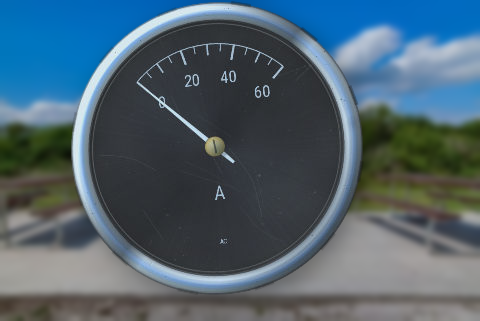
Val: 0 A
